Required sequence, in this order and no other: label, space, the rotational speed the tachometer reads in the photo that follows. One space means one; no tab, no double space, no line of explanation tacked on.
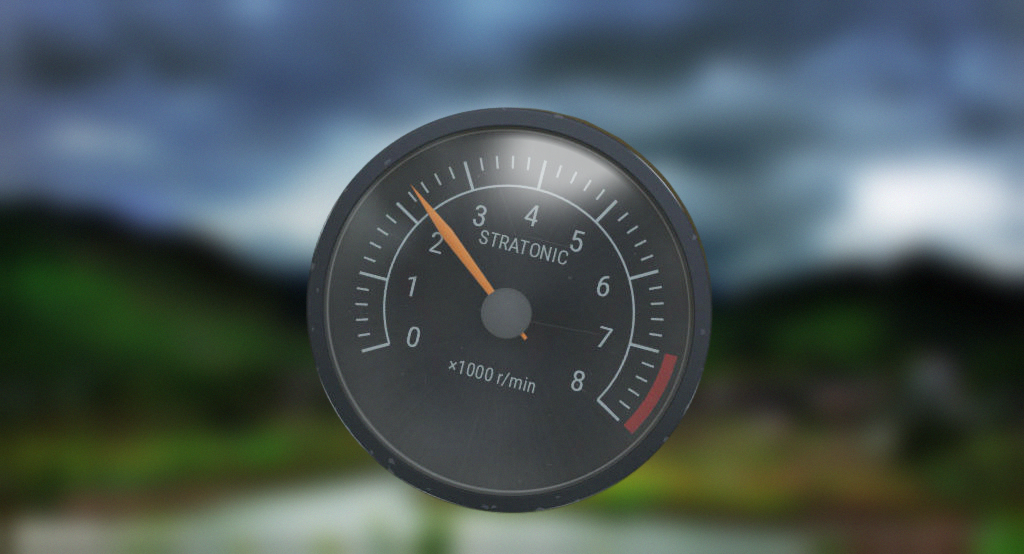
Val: 2300 rpm
